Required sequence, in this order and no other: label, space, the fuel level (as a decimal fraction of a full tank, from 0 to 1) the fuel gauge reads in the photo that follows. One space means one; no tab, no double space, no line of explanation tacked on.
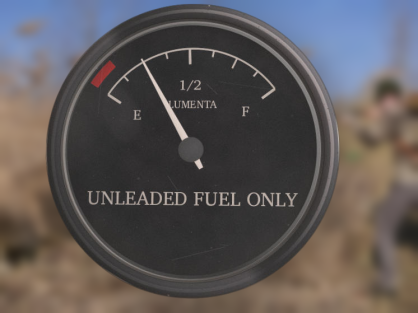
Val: 0.25
